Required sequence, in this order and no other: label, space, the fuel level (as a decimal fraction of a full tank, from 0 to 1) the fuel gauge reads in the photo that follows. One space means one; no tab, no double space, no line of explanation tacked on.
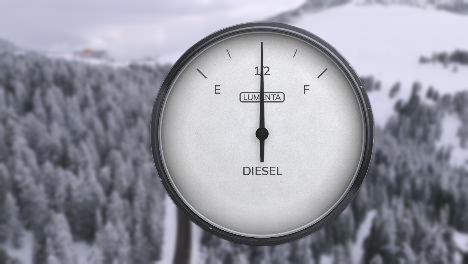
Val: 0.5
